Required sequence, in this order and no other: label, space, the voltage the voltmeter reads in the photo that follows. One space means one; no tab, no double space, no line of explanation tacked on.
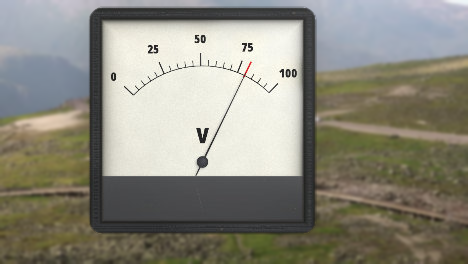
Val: 80 V
